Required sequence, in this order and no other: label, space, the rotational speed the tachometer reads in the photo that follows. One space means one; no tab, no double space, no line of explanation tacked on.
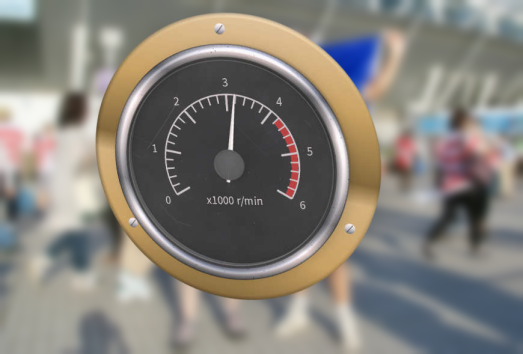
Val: 3200 rpm
